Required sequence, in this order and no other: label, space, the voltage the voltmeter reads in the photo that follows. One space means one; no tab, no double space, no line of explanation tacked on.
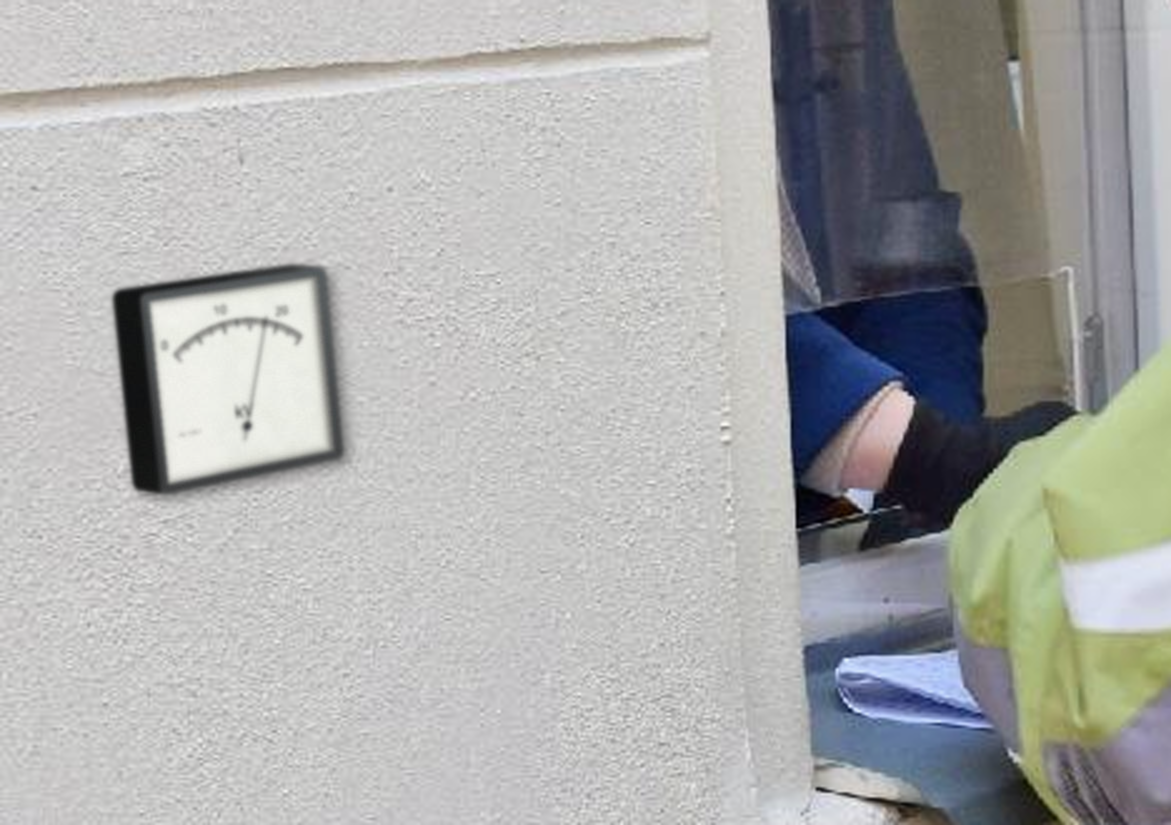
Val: 17.5 kV
